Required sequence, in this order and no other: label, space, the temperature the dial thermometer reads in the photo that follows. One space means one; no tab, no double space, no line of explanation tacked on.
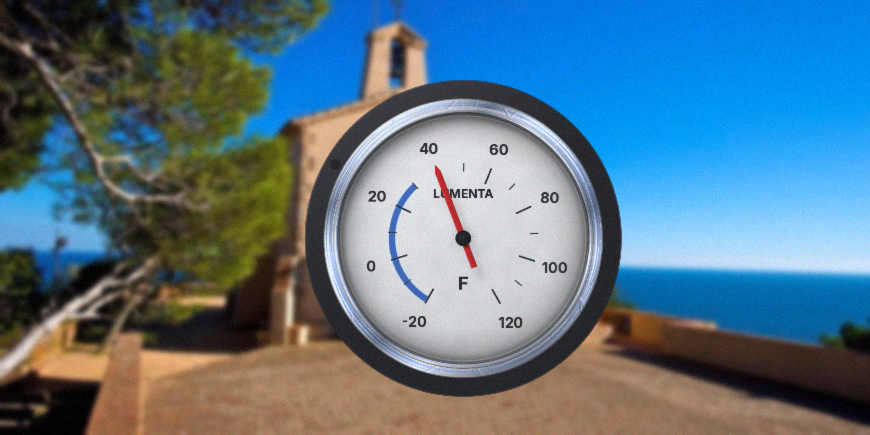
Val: 40 °F
